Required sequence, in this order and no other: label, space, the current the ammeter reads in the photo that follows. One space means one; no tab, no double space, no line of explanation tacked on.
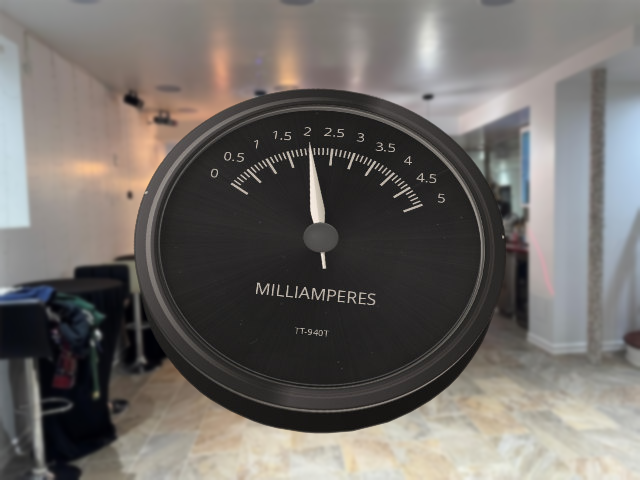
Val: 2 mA
